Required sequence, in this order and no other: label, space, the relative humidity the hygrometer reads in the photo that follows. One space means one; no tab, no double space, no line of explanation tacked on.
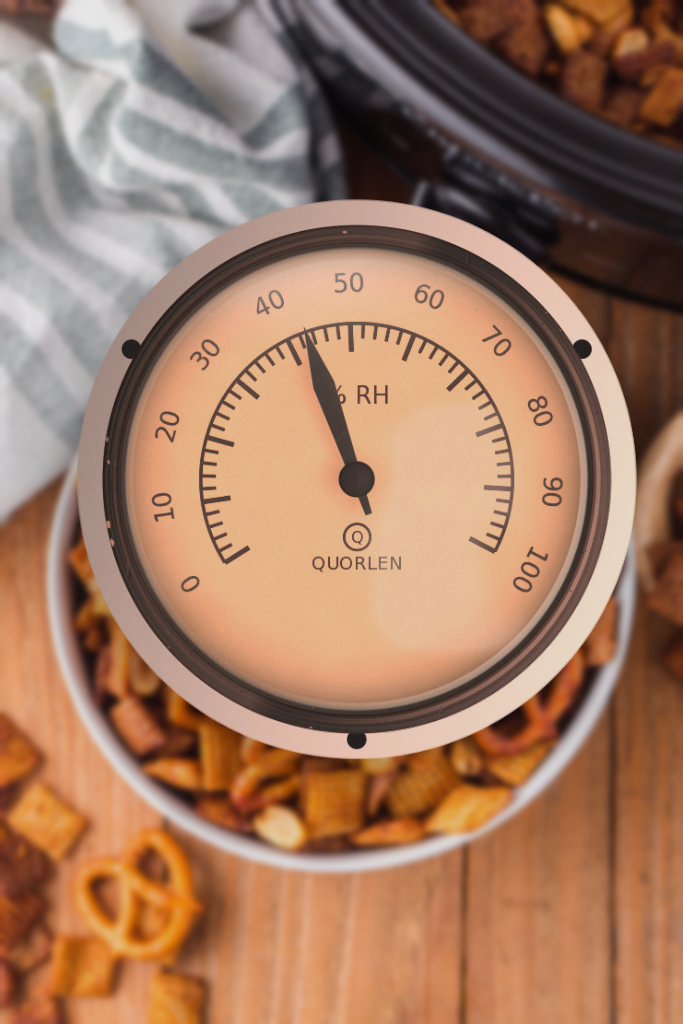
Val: 43 %
